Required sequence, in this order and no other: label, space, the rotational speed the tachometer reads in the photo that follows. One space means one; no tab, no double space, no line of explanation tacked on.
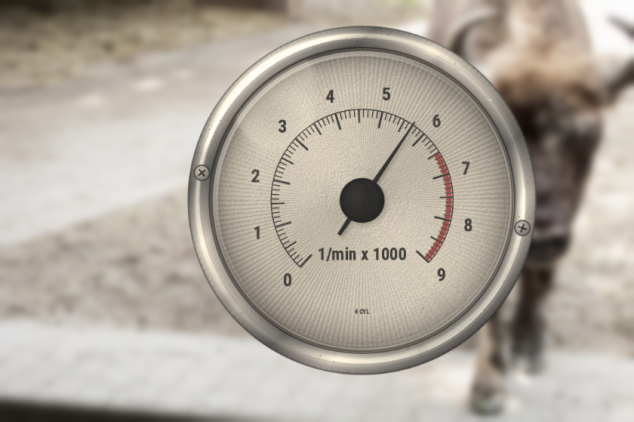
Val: 5700 rpm
